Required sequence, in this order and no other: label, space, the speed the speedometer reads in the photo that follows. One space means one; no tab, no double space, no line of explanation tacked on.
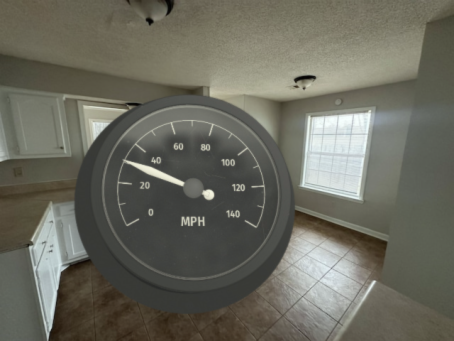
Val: 30 mph
